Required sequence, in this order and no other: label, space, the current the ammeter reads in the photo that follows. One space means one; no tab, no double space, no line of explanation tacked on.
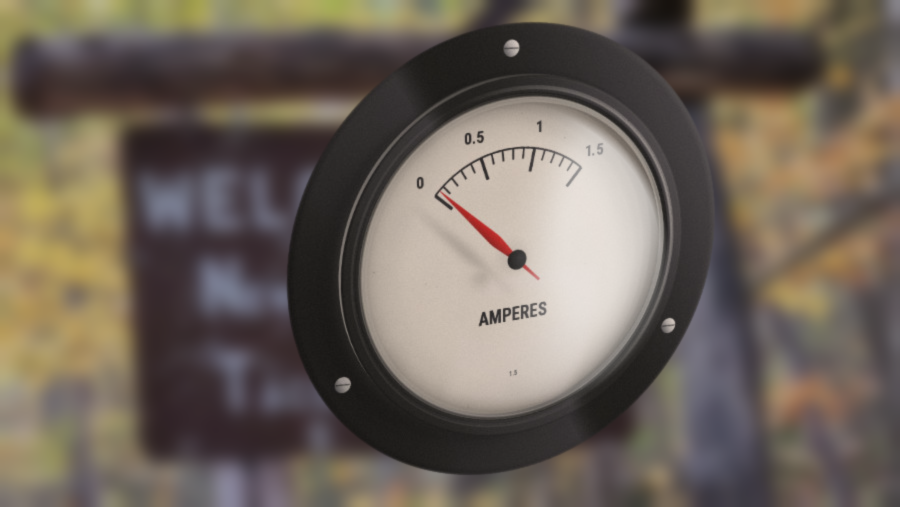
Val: 0.05 A
